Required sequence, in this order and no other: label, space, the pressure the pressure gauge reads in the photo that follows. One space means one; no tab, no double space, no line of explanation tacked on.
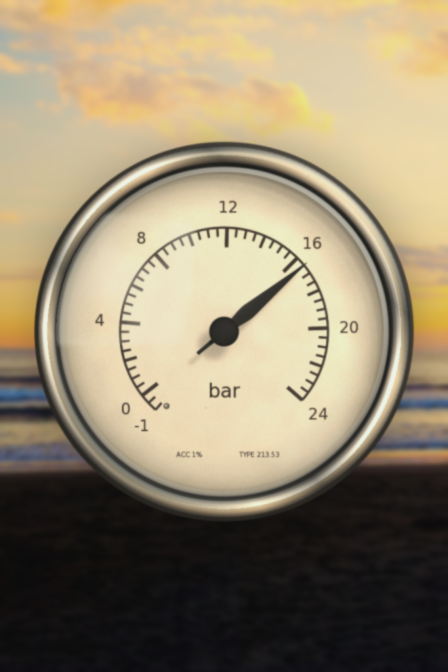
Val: 16.5 bar
